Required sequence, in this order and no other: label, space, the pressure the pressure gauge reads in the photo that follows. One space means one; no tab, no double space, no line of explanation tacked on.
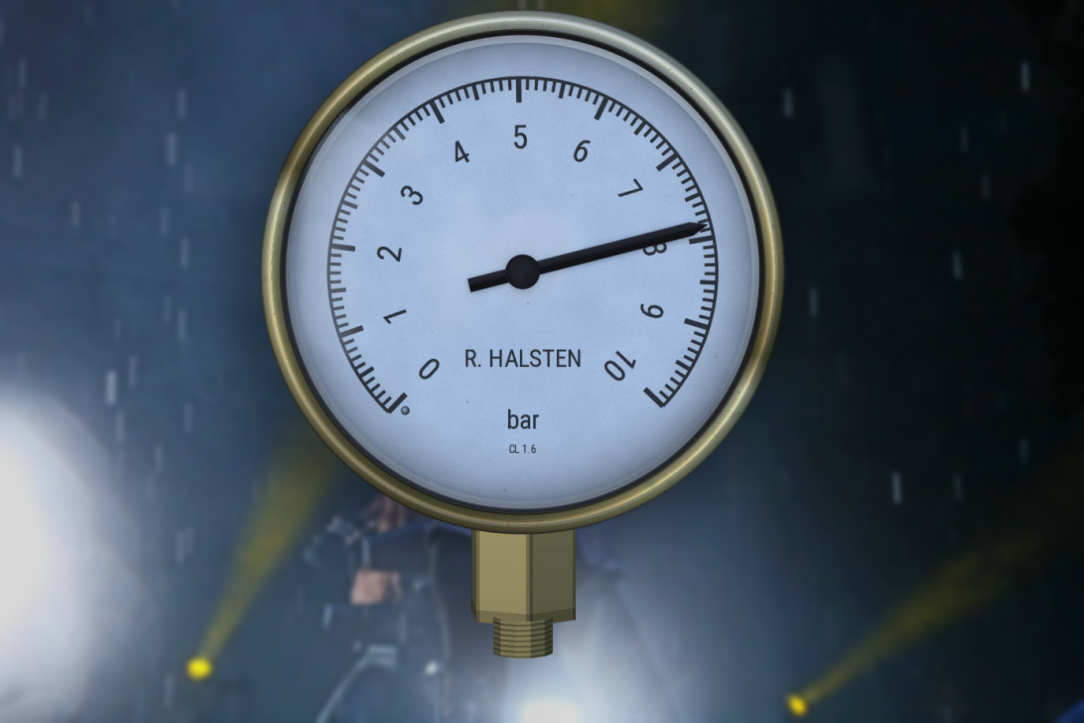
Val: 7.85 bar
